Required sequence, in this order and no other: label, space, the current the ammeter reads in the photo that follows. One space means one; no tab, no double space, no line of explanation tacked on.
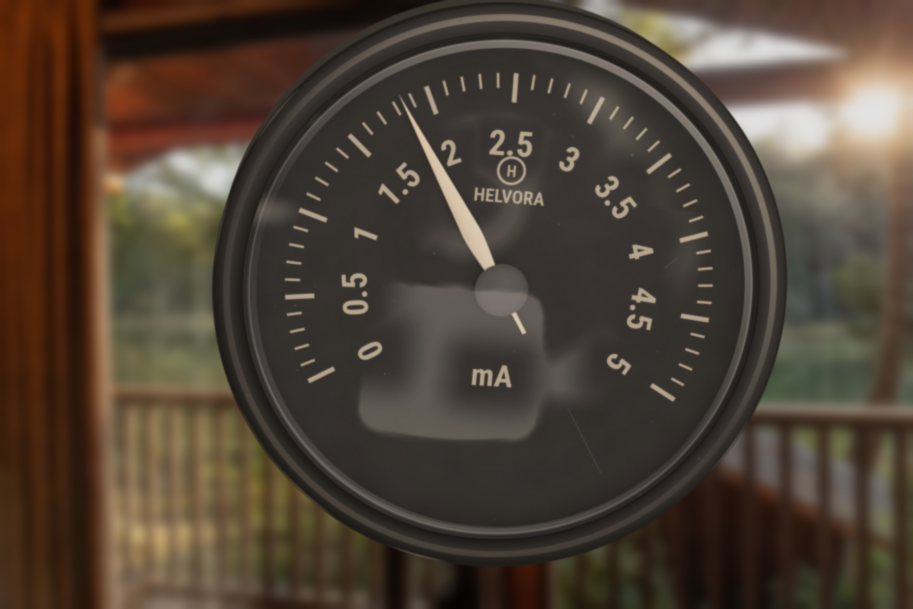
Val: 1.85 mA
